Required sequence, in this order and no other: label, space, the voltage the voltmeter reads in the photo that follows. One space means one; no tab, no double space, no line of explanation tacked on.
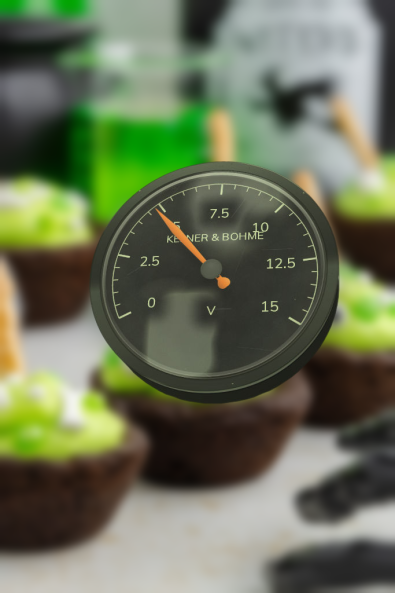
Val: 4.75 V
